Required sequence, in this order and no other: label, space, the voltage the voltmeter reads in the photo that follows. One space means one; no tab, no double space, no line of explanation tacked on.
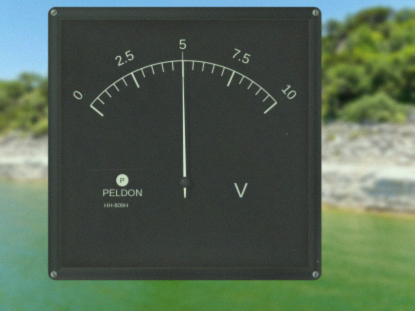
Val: 5 V
